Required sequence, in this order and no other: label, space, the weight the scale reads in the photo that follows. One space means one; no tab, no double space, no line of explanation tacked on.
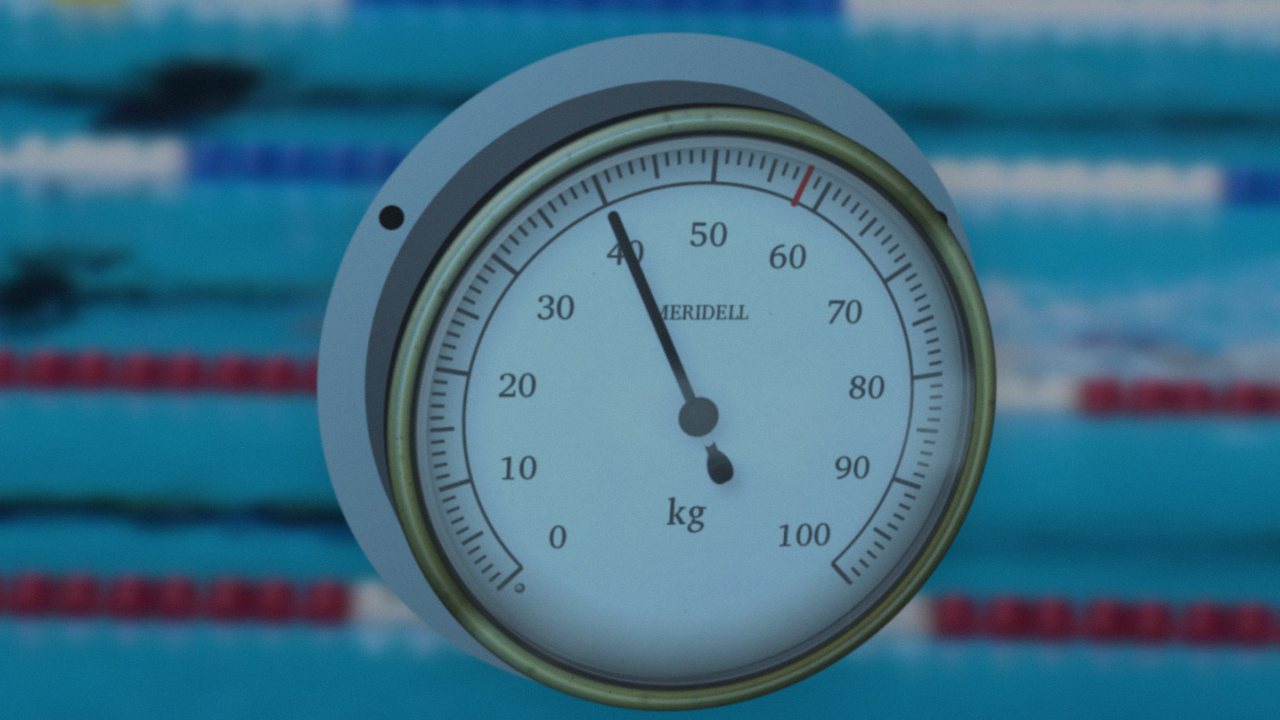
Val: 40 kg
